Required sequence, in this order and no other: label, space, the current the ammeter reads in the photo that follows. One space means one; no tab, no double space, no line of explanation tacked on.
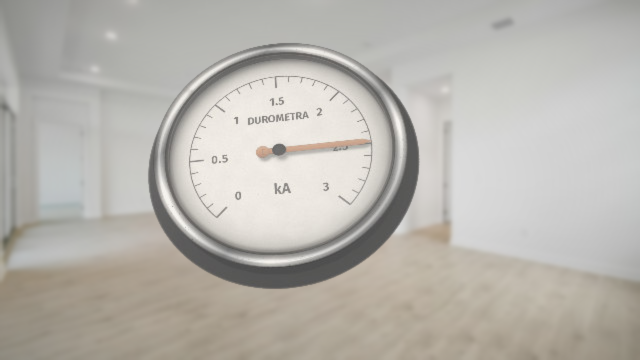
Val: 2.5 kA
